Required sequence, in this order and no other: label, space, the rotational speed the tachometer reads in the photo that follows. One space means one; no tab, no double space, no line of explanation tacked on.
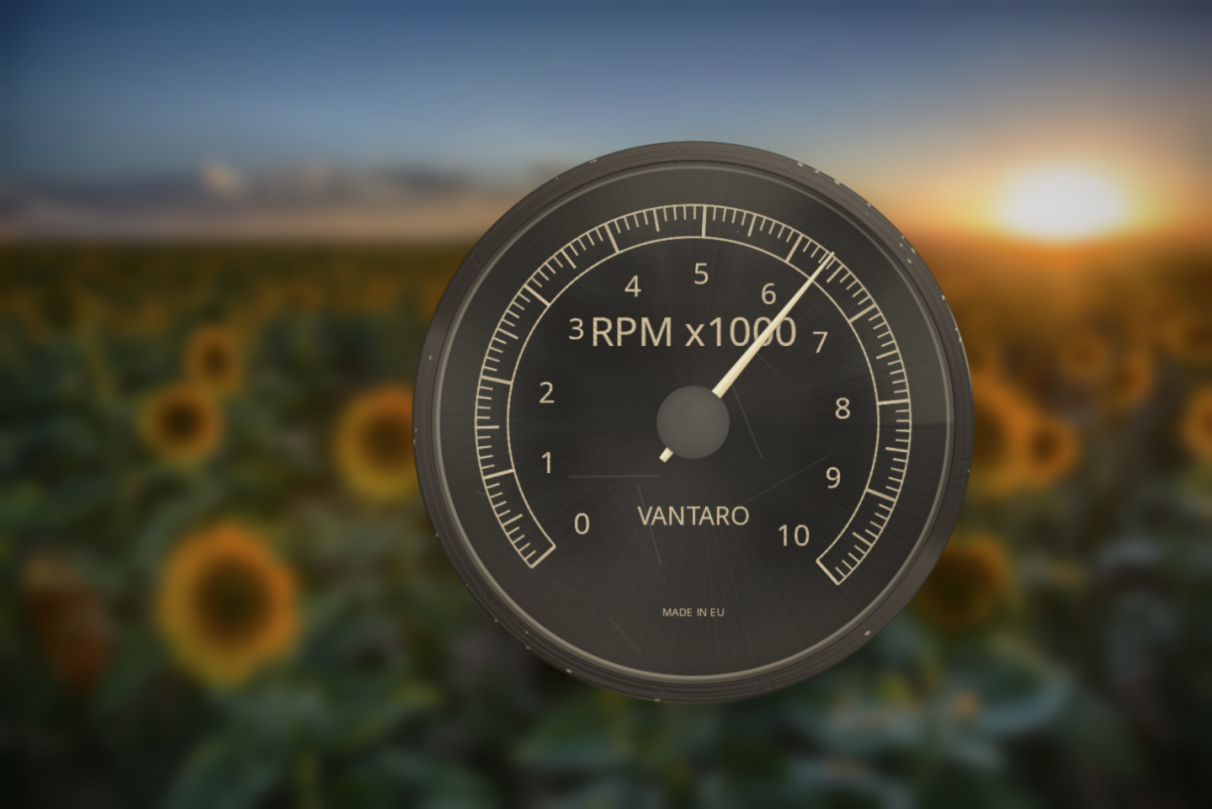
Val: 6350 rpm
